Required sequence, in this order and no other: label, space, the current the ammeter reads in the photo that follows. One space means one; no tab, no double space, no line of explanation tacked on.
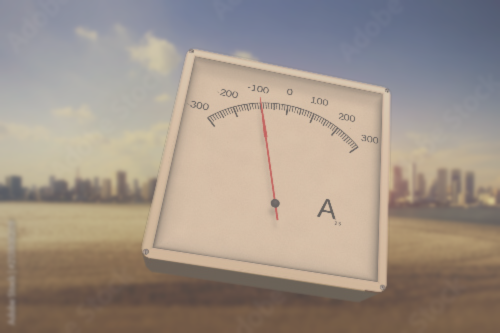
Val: -100 A
